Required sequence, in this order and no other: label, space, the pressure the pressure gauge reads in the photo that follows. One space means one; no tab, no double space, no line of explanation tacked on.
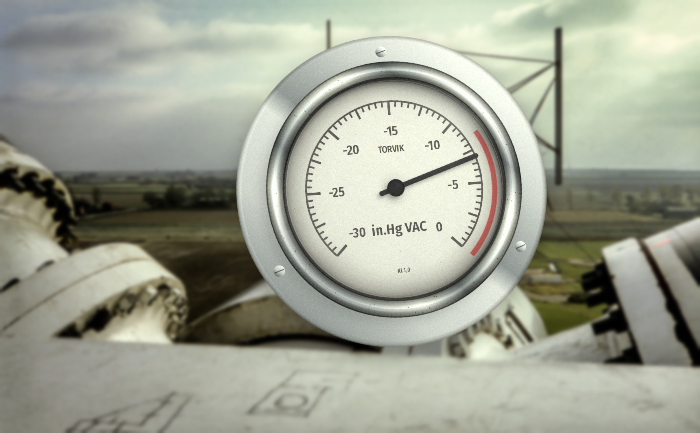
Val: -7 inHg
